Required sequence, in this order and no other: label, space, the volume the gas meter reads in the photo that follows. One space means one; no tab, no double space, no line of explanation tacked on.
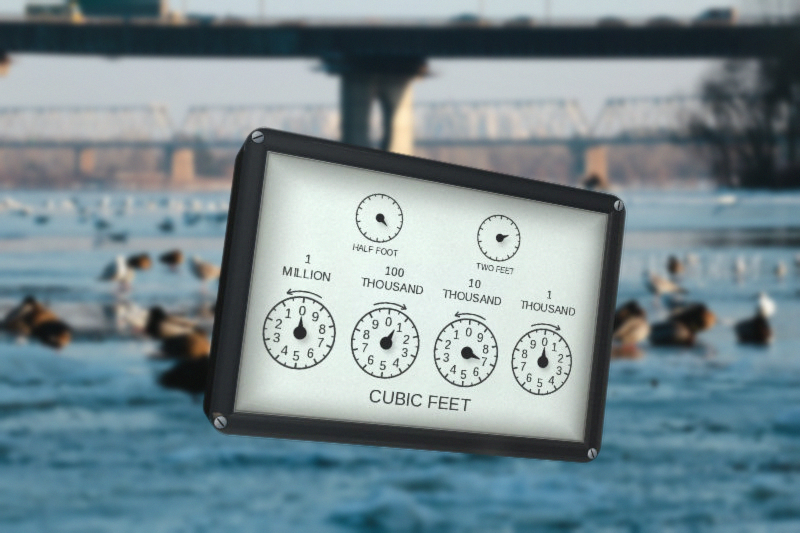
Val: 7000 ft³
